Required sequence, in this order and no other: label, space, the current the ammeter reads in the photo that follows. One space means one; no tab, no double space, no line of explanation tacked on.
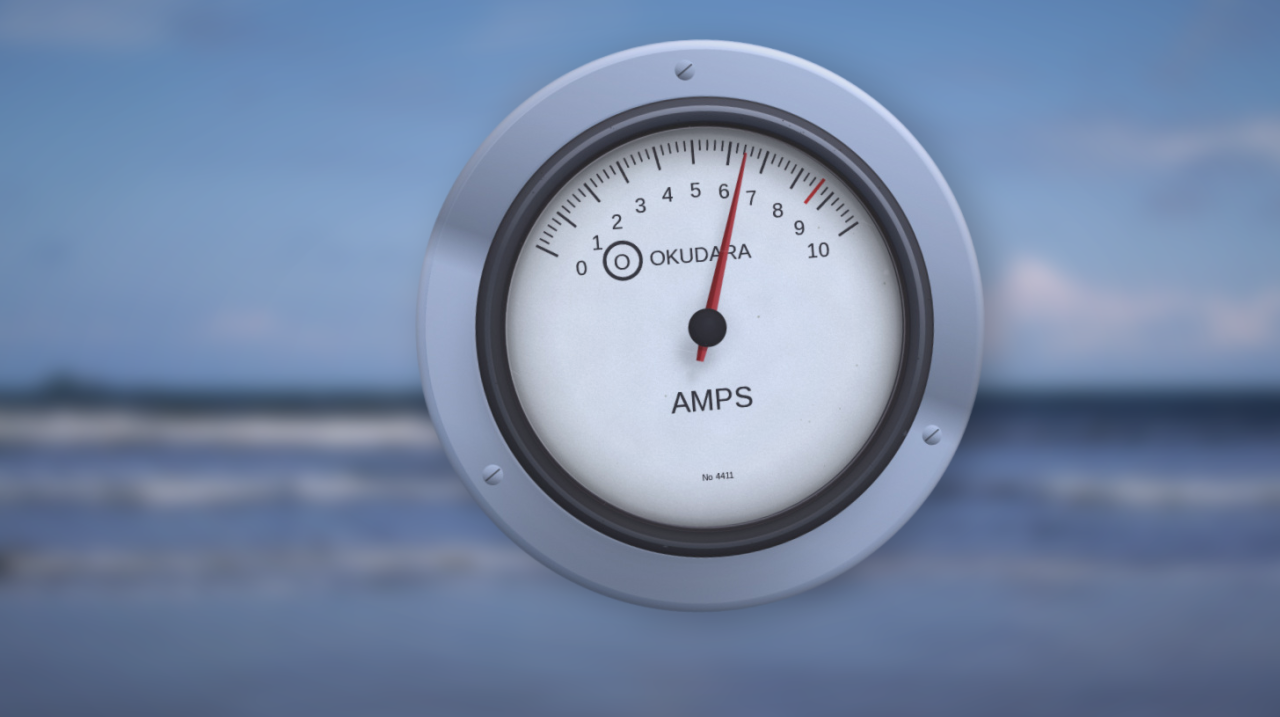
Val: 6.4 A
